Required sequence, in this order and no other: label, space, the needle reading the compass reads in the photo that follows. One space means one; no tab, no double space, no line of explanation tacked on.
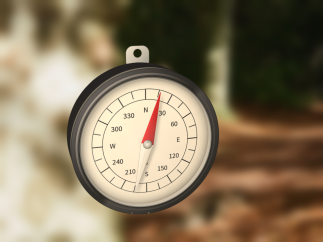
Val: 15 °
